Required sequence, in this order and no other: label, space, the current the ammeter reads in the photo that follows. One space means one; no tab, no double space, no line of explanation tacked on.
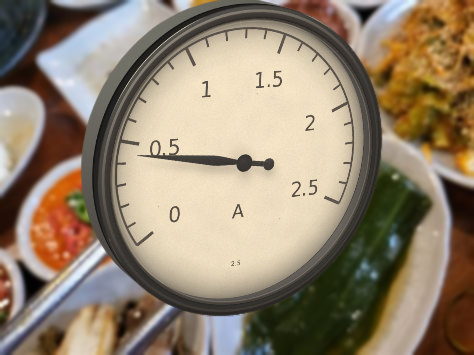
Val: 0.45 A
